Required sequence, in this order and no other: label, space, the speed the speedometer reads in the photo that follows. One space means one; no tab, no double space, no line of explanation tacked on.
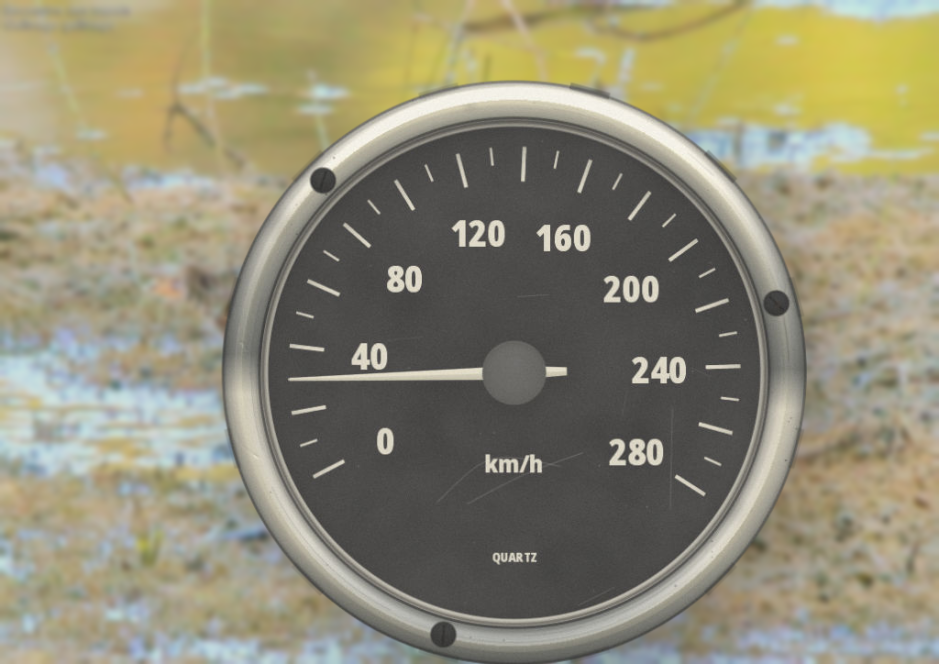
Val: 30 km/h
